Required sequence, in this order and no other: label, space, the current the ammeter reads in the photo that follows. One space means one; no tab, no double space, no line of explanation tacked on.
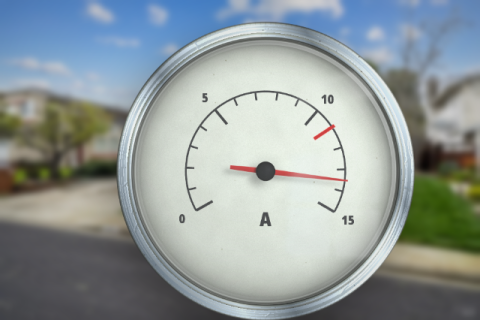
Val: 13.5 A
